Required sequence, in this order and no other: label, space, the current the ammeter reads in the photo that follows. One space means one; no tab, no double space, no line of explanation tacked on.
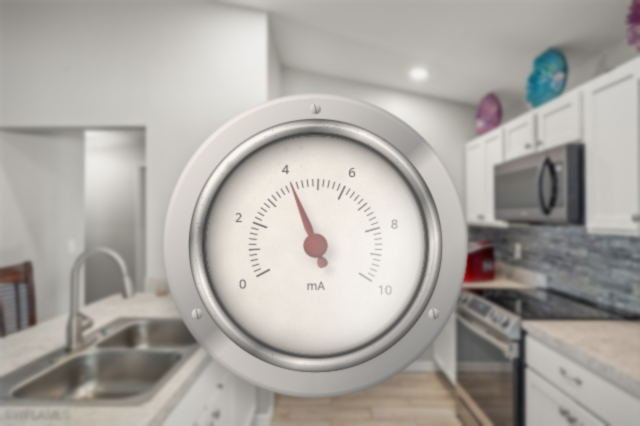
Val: 4 mA
